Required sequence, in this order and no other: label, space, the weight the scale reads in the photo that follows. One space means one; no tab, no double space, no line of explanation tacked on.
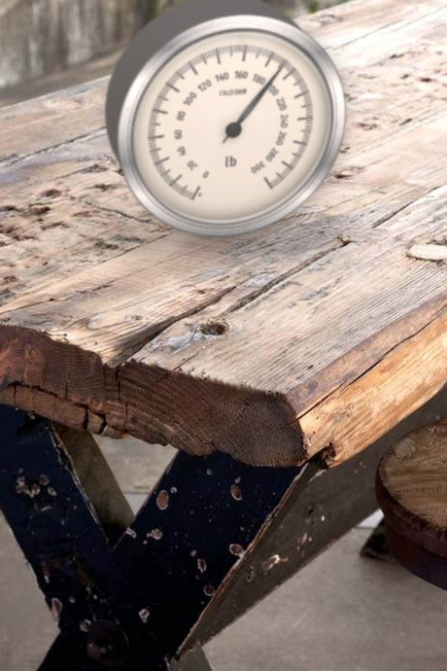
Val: 190 lb
